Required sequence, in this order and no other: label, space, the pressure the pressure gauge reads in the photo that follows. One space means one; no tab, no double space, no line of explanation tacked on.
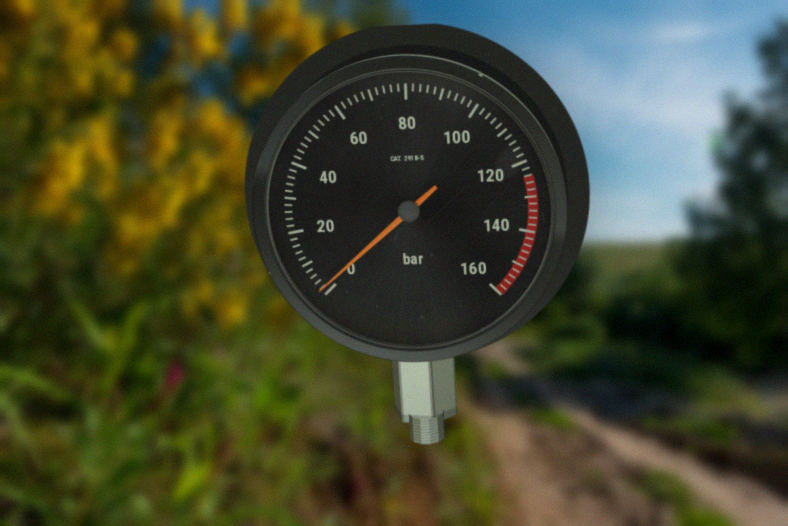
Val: 2 bar
